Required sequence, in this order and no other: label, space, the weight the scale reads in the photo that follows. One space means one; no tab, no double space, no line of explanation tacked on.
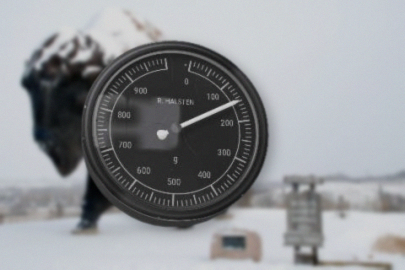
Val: 150 g
